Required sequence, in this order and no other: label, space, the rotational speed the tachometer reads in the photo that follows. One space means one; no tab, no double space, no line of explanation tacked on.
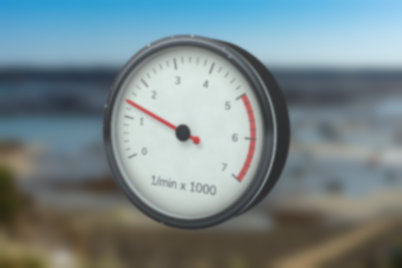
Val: 1400 rpm
